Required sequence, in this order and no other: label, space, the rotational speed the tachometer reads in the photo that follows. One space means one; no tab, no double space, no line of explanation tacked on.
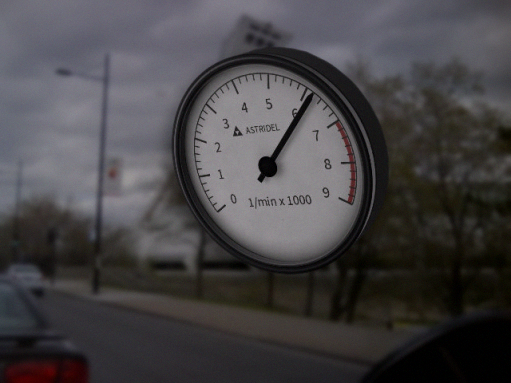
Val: 6200 rpm
